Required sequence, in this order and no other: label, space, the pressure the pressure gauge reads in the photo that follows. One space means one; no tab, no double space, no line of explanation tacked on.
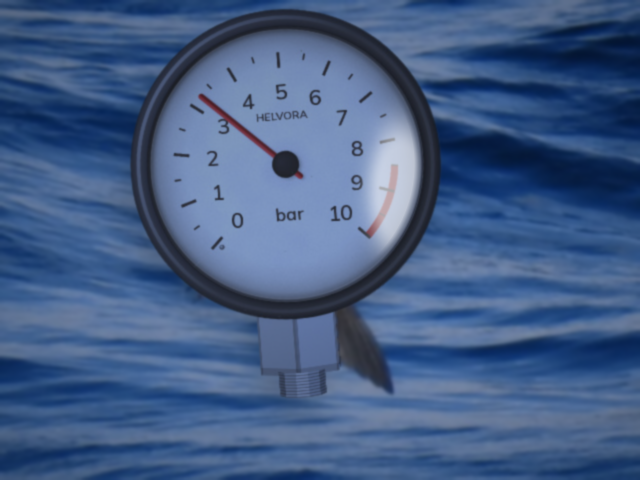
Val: 3.25 bar
